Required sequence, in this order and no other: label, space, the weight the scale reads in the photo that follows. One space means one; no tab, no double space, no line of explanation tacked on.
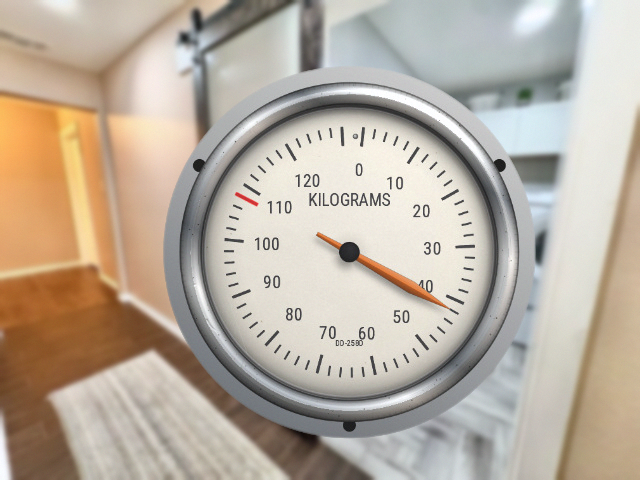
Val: 42 kg
